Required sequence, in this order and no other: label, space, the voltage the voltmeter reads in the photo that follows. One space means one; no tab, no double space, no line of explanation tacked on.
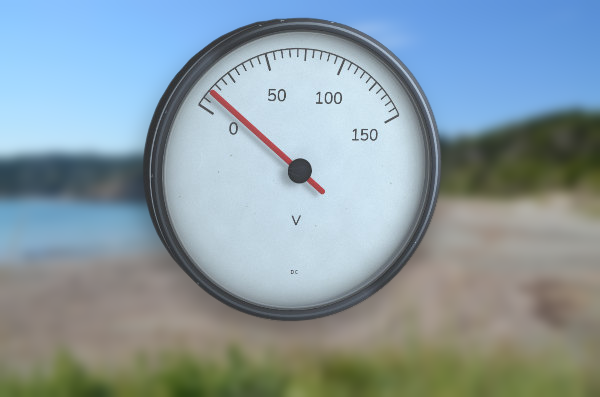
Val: 10 V
